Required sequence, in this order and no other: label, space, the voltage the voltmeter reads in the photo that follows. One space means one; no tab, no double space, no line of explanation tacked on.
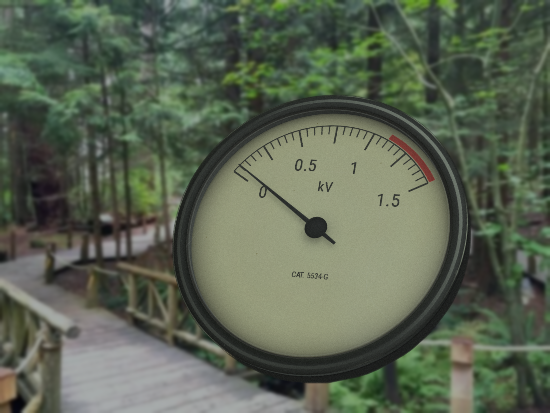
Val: 0.05 kV
